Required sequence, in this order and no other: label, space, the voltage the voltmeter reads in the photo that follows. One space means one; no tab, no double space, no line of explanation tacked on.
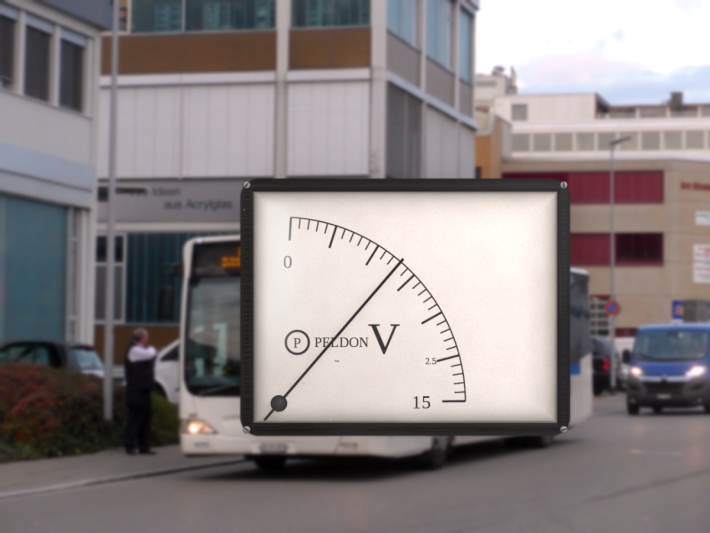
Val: 6.5 V
